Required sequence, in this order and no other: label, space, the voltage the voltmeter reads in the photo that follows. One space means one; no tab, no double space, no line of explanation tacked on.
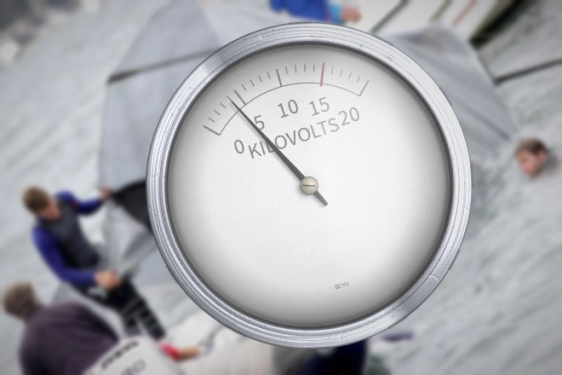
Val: 4 kV
